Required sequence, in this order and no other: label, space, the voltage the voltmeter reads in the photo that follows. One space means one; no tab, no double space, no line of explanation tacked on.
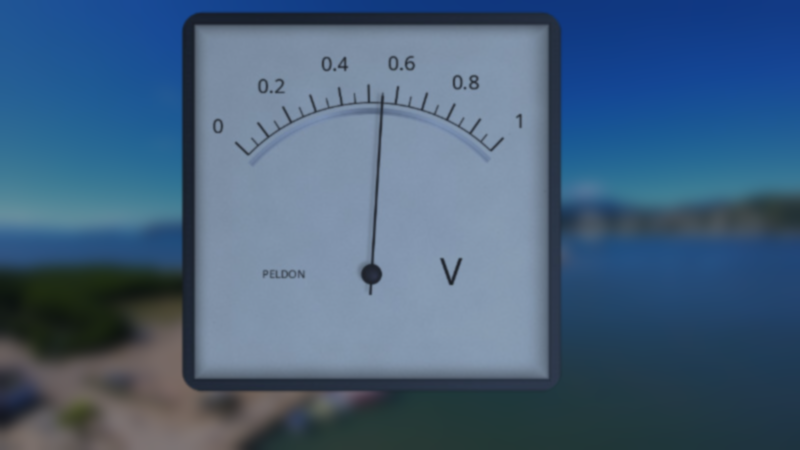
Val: 0.55 V
